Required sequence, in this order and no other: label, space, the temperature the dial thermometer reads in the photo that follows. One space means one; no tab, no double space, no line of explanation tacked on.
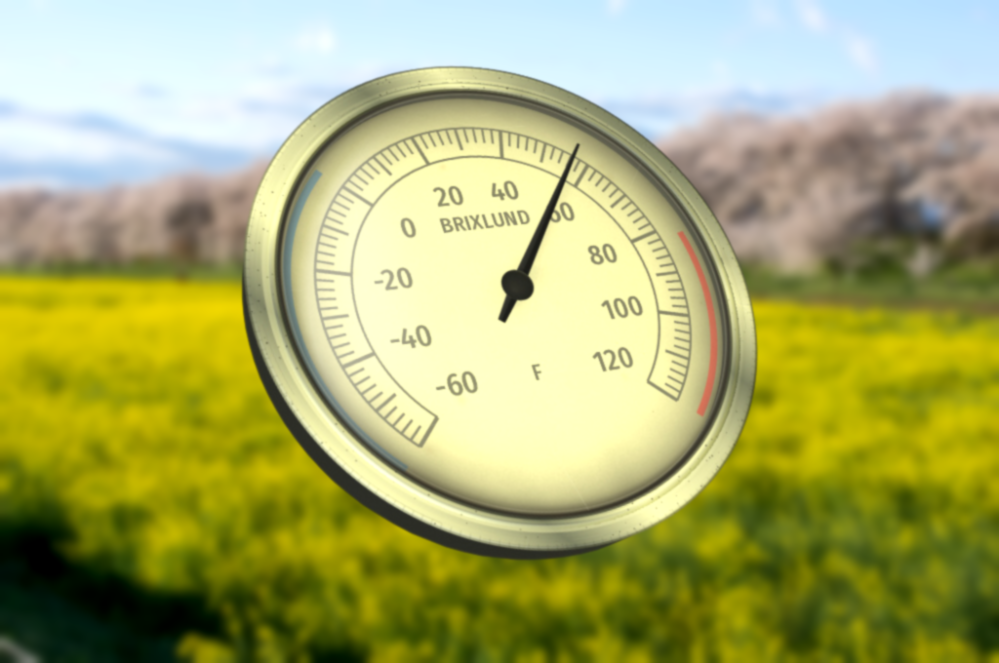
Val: 56 °F
